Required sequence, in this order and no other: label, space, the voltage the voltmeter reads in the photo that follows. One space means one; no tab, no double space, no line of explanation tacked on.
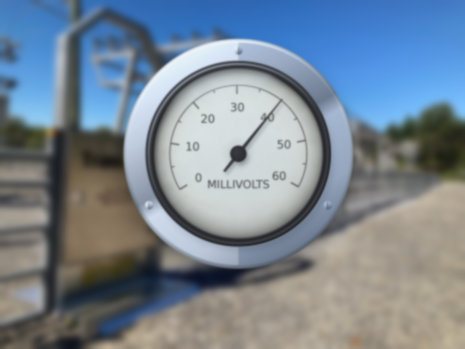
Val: 40 mV
